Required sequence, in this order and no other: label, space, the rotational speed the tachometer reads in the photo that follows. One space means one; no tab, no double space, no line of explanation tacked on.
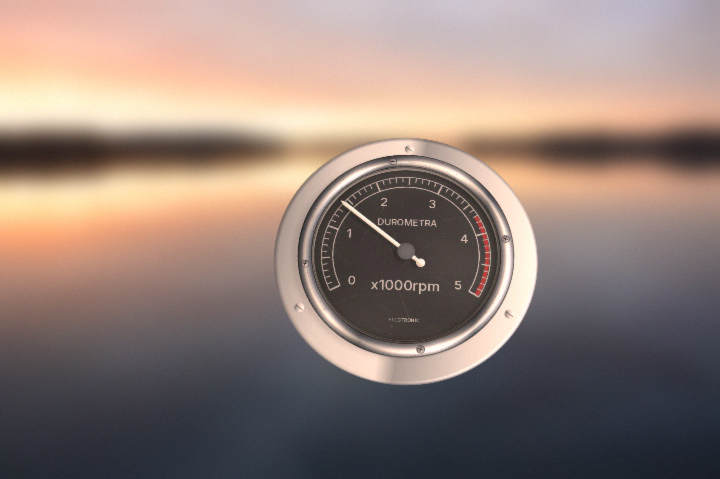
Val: 1400 rpm
